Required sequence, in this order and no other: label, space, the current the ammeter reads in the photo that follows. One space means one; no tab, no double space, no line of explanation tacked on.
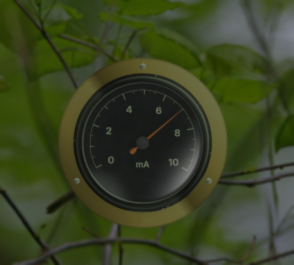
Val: 7 mA
